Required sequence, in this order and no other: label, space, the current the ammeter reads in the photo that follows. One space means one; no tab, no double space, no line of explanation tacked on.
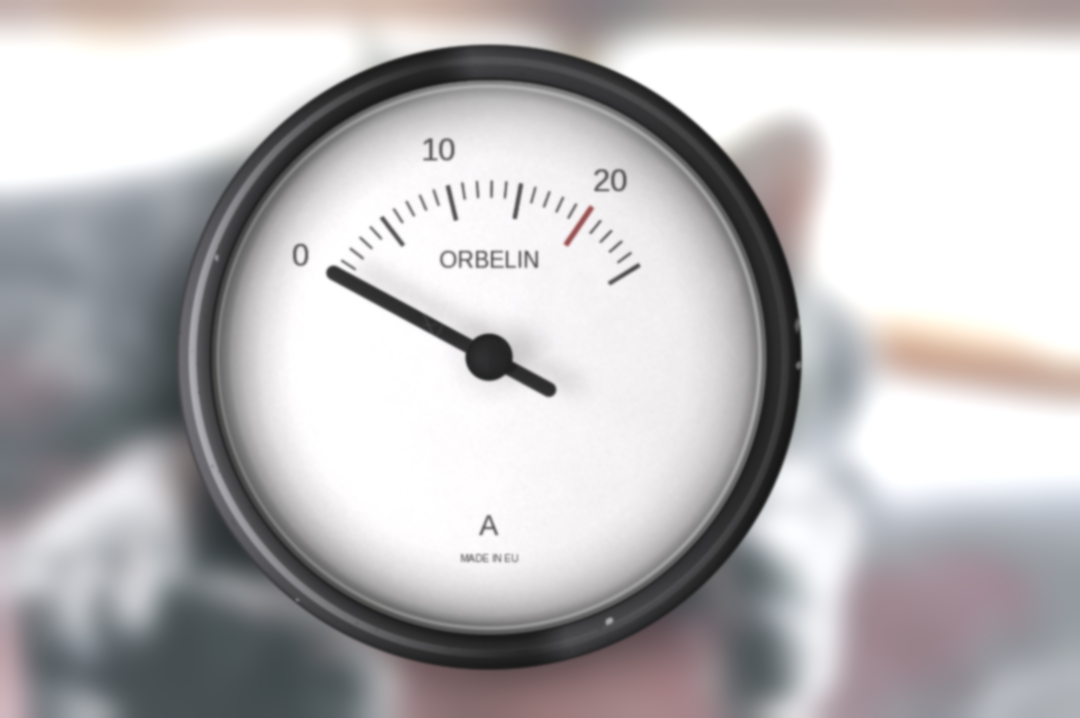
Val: 0 A
